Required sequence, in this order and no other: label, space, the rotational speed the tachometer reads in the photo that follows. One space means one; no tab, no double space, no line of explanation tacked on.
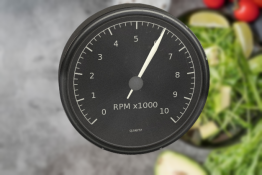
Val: 6000 rpm
